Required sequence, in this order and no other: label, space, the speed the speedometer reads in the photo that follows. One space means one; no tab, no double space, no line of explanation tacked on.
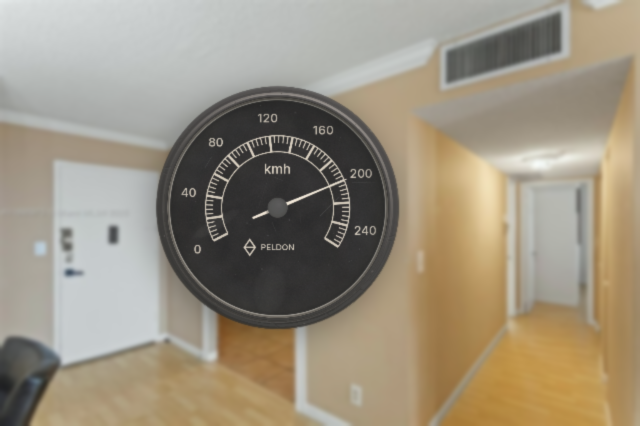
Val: 200 km/h
